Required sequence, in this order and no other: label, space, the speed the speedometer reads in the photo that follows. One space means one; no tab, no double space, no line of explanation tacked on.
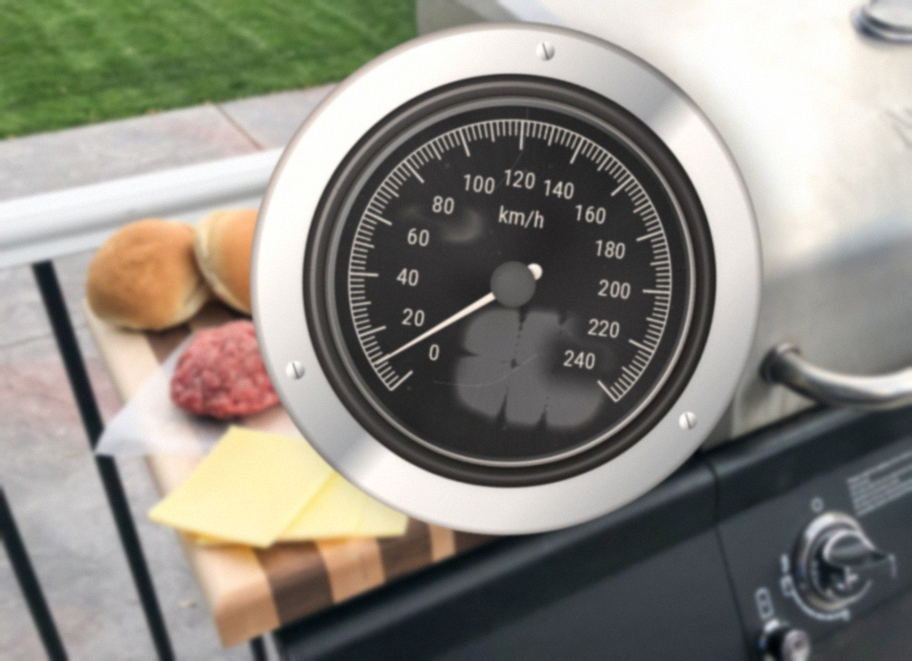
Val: 10 km/h
